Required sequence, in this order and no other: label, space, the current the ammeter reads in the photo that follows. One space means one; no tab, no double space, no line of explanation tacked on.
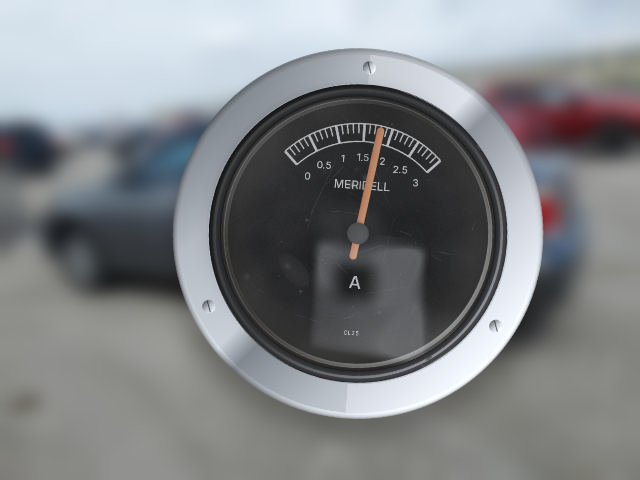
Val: 1.8 A
